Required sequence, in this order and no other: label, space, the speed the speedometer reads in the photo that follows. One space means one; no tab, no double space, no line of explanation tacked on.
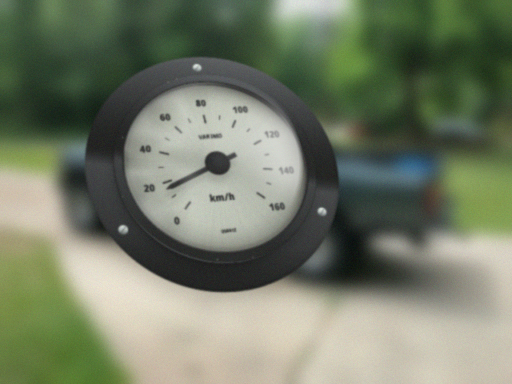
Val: 15 km/h
